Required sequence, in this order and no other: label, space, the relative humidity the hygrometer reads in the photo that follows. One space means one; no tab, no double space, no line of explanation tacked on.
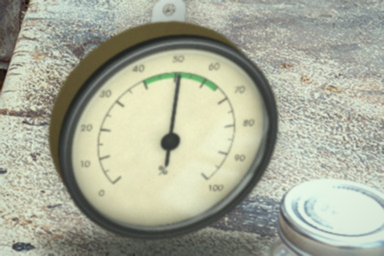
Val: 50 %
